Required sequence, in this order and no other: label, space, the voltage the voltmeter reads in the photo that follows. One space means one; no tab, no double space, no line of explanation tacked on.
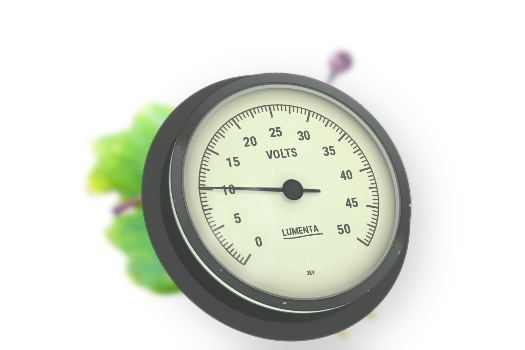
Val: 10 V
